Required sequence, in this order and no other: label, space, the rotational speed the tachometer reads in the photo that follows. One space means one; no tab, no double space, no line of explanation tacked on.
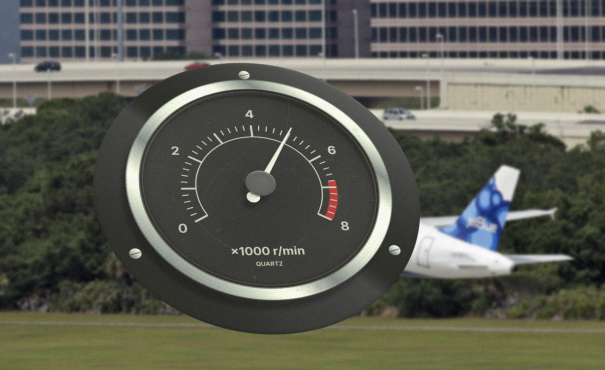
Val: 5000 rpm
